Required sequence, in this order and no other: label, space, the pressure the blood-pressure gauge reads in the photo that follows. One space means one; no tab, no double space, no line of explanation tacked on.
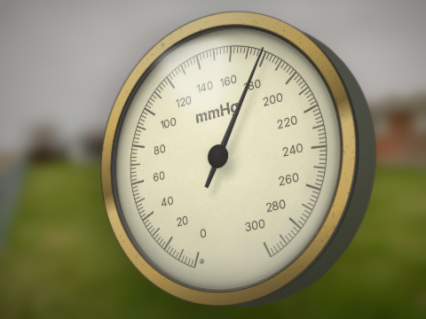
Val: 180 mmHg
